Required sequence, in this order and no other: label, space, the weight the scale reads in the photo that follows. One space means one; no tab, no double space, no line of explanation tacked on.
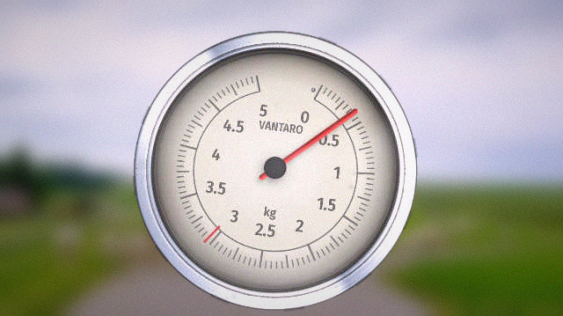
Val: 0.4 kg
